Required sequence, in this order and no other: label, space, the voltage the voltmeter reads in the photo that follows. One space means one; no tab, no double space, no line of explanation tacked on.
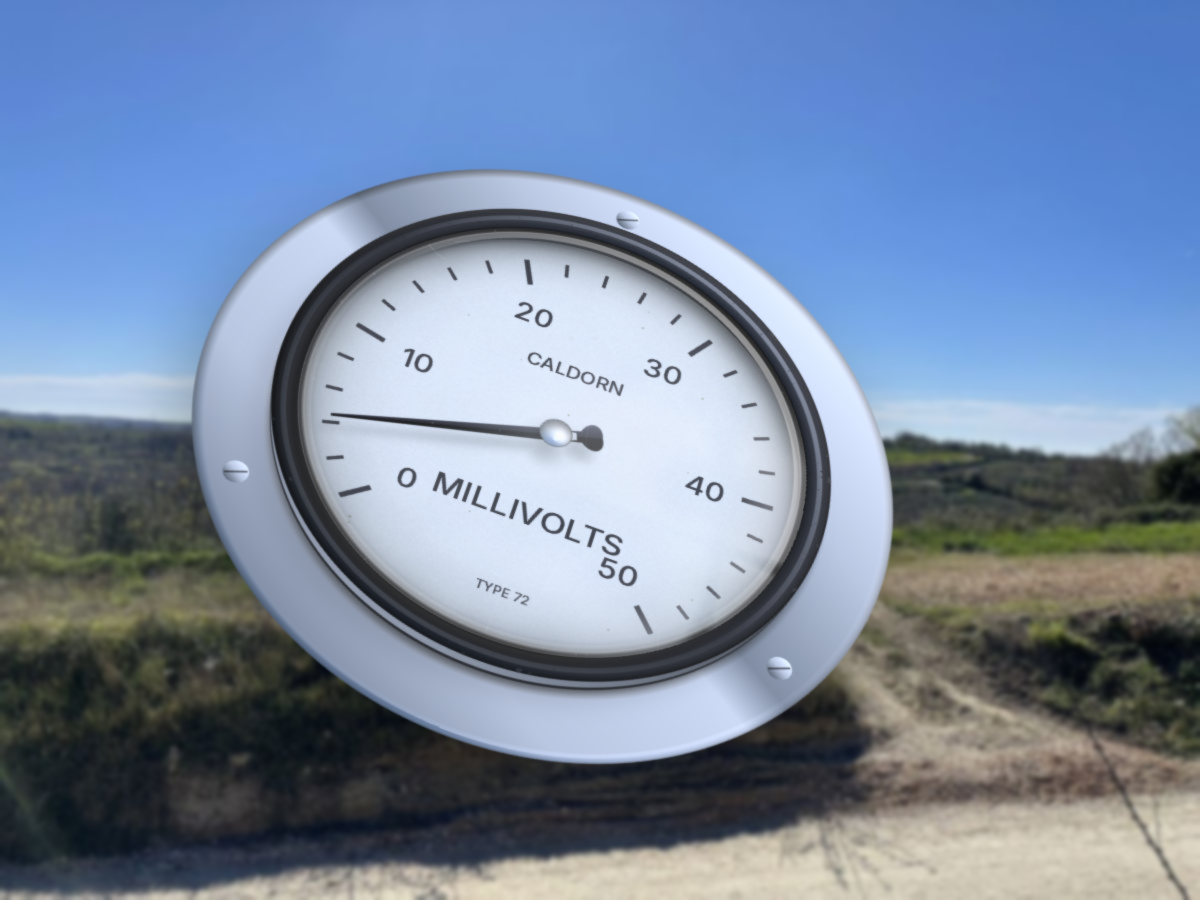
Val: 4 mV
